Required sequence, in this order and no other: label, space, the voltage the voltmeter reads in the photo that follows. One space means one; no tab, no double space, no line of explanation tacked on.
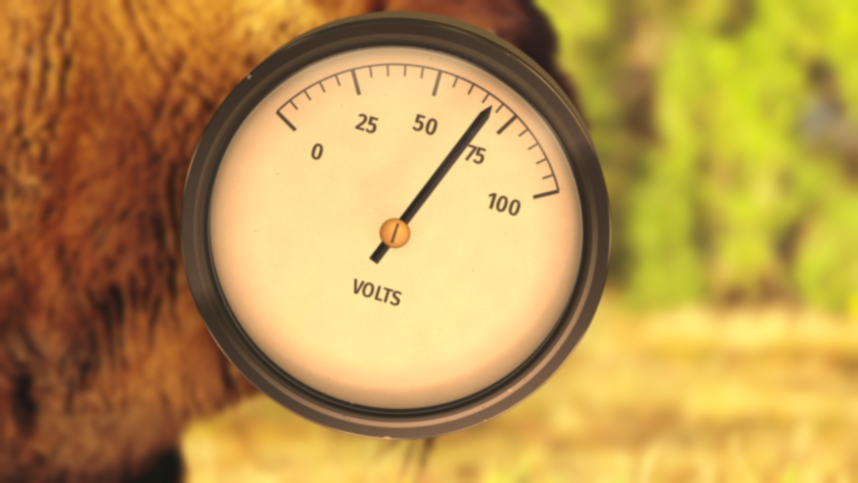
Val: 67.5 V
